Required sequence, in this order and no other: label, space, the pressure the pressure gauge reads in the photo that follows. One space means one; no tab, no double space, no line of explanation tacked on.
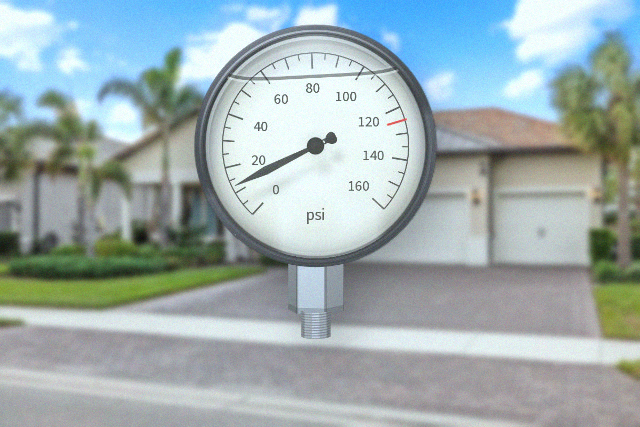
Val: 12.5 psi
